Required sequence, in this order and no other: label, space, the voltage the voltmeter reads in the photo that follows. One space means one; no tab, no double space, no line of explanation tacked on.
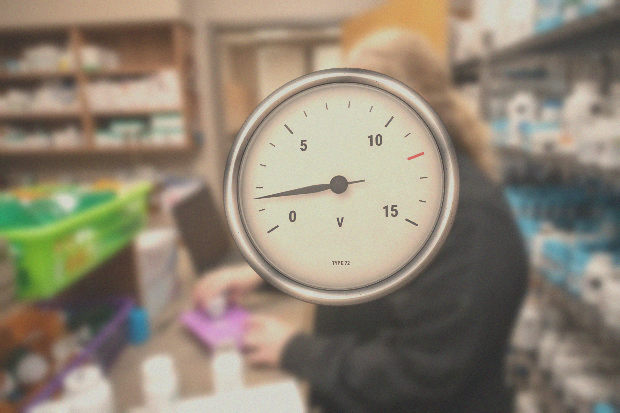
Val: 1.5 V
